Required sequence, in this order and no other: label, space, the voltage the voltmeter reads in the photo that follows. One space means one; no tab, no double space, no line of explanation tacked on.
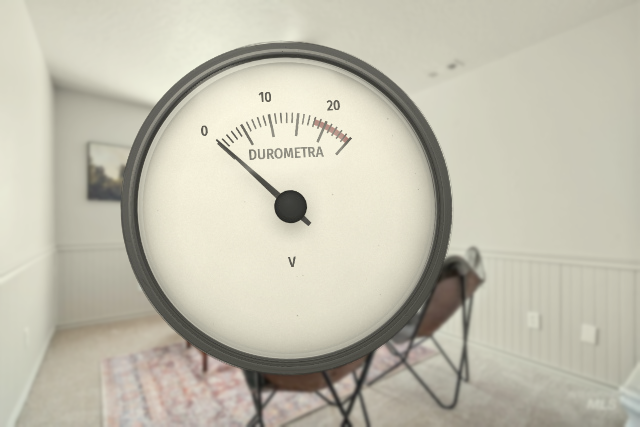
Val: 0 V
